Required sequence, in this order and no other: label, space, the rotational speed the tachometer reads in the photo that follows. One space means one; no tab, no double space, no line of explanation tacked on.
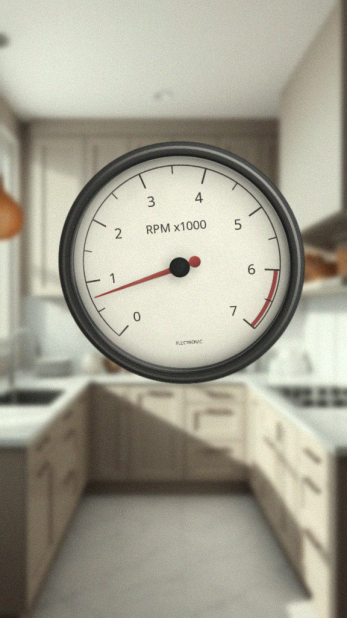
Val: 750 rpm
